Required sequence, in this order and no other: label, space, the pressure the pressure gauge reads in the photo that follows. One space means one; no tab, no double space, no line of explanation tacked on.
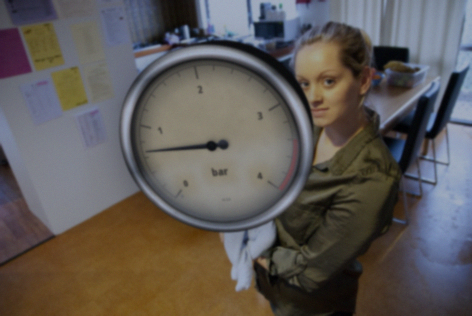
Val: 0.7 bar
